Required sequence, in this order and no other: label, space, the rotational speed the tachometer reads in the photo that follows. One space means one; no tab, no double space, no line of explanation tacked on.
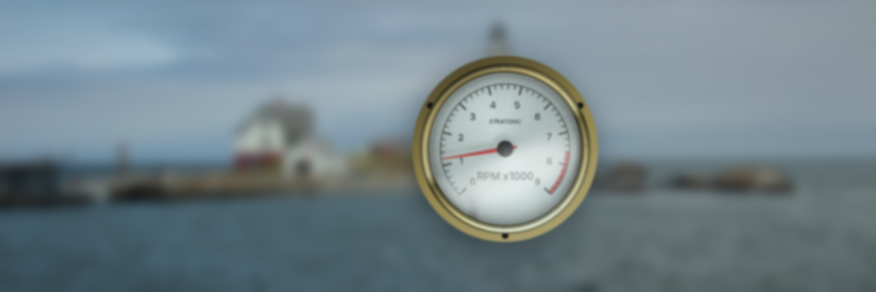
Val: 1200 rpm
